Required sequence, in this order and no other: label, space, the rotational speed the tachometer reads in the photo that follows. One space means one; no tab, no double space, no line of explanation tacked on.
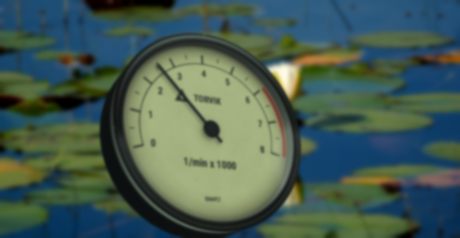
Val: 2500 rpm
